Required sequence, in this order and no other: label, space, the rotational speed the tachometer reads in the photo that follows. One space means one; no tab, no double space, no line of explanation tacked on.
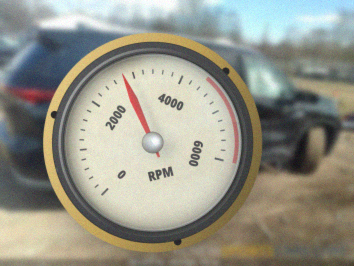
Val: 2800 rpm
